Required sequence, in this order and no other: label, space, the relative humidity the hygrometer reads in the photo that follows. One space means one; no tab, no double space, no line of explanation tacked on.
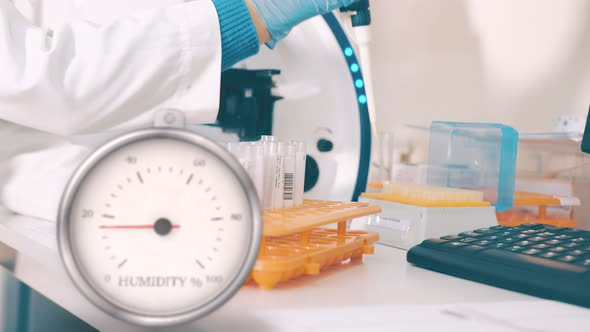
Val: 16 %
